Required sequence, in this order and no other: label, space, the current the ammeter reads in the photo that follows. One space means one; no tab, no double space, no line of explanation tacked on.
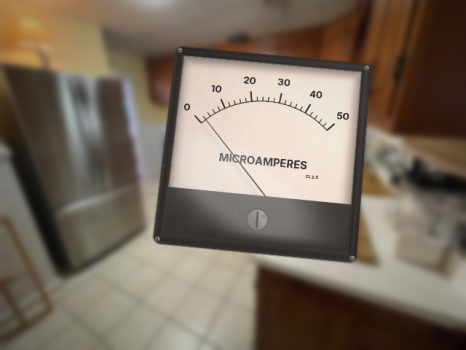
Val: 2 µA
